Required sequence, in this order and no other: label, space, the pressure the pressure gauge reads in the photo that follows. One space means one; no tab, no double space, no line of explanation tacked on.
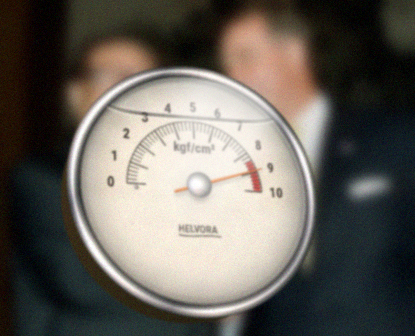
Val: 9 kg/cm²
